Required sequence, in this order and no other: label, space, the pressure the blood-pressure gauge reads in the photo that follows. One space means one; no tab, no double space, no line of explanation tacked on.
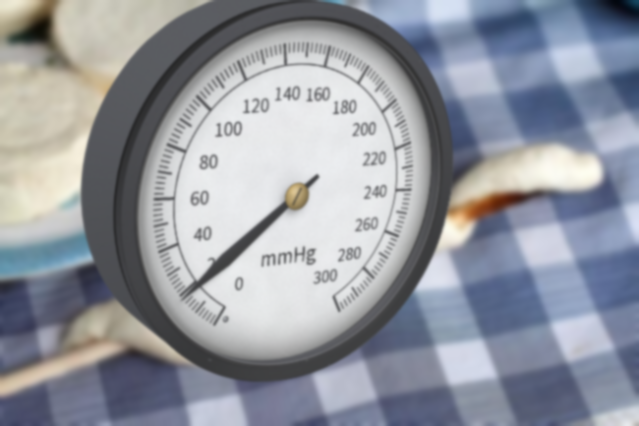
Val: 20 mmHg
